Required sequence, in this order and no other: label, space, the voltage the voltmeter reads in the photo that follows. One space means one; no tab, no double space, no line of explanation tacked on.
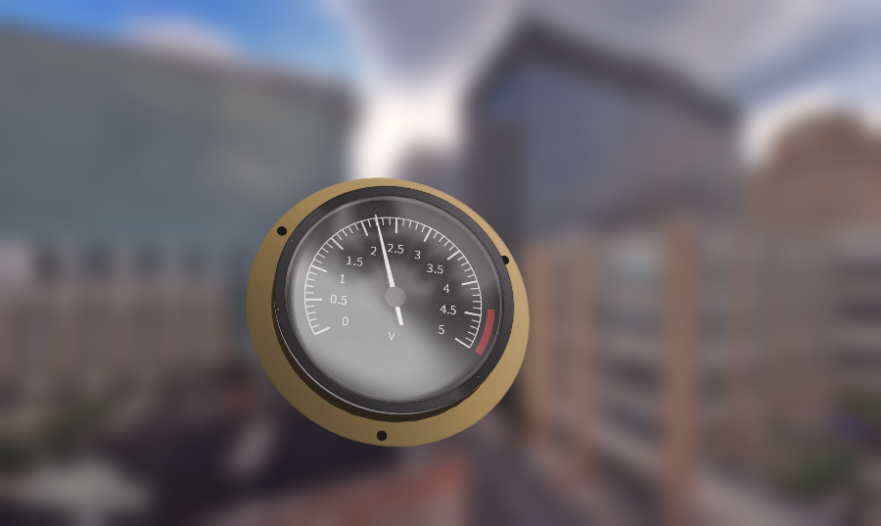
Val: 2.2 V
